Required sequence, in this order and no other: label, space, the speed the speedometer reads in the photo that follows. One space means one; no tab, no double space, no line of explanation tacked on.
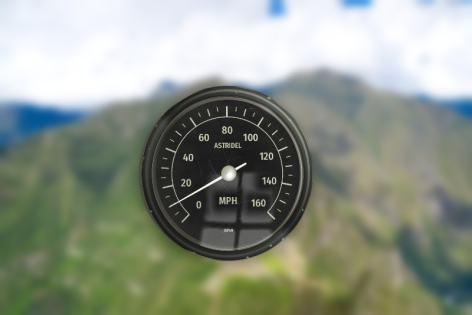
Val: 10 mph
